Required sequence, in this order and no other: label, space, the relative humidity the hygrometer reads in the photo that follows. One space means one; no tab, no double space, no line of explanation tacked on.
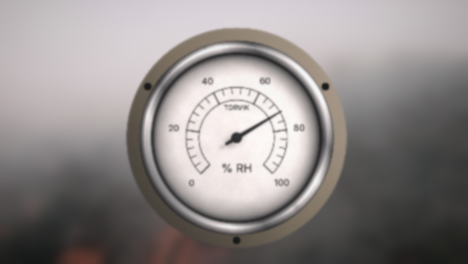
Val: 72 %
